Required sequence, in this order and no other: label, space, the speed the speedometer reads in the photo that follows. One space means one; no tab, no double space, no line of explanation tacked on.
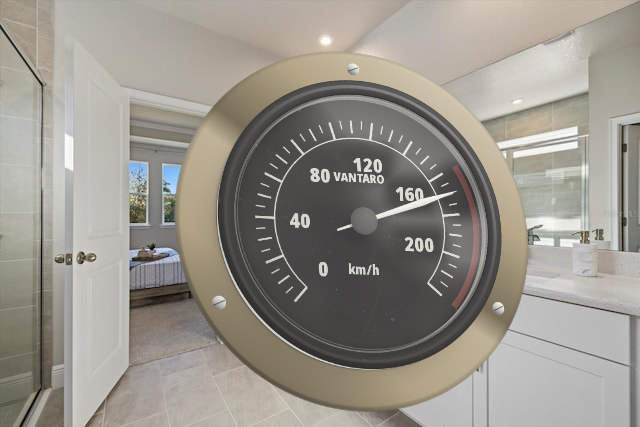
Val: 170 km/h
